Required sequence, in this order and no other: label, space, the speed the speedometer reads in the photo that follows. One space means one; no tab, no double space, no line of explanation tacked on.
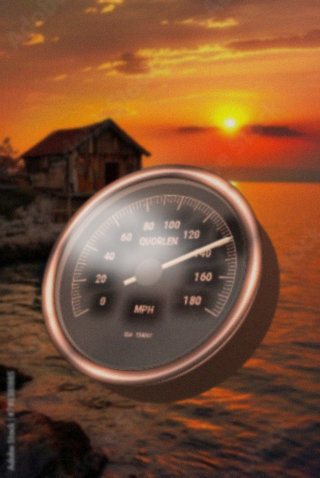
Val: 140 mph
